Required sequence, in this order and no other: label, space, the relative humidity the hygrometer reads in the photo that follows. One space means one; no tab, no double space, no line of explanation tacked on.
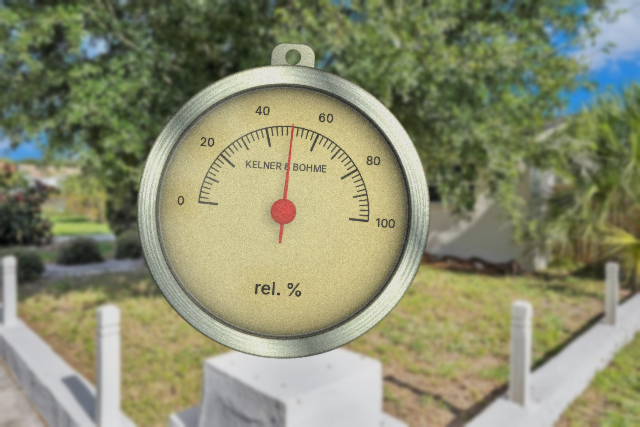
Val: 50 %
